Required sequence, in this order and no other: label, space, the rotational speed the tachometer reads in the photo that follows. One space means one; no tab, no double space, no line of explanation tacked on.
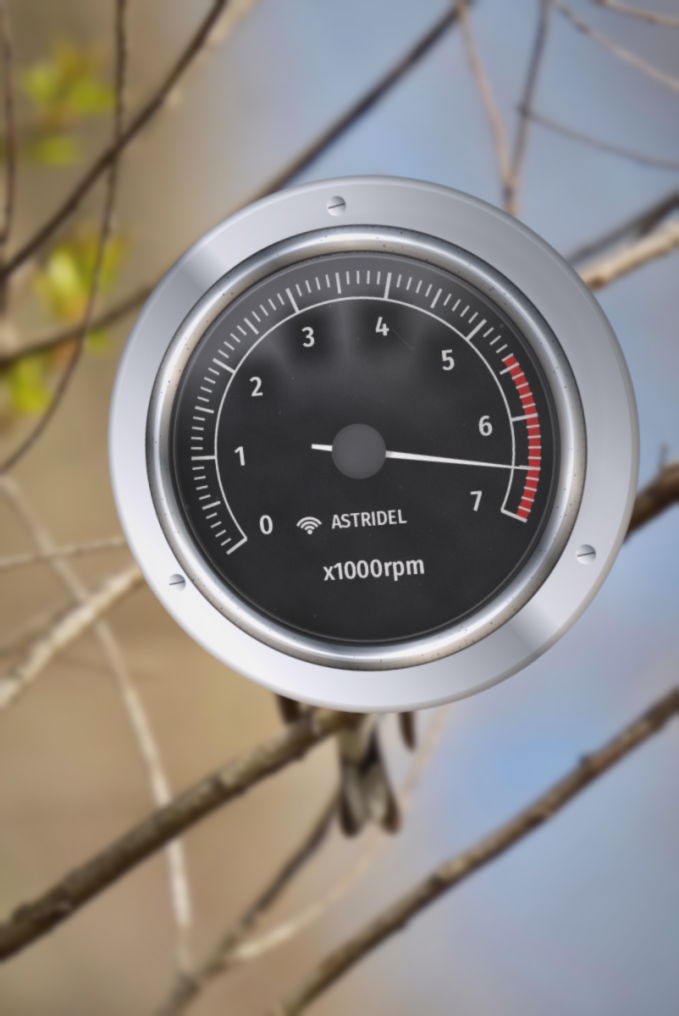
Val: 6500 rpm
